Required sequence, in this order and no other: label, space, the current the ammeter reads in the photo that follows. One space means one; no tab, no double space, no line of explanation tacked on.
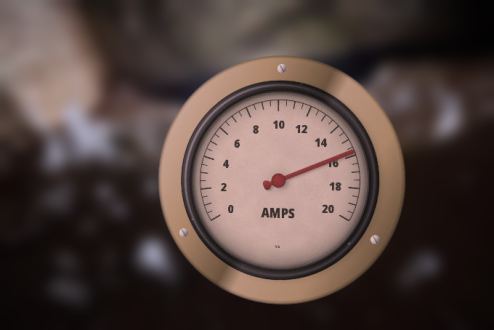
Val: 15.75 A
